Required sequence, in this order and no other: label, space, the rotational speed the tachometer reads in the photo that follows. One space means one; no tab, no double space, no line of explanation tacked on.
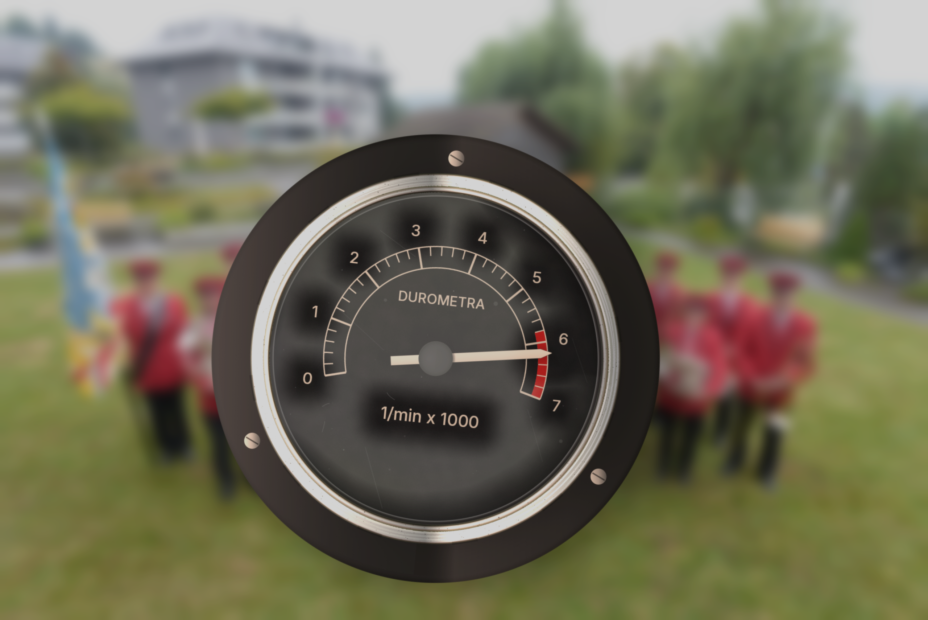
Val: 6200 rpm
